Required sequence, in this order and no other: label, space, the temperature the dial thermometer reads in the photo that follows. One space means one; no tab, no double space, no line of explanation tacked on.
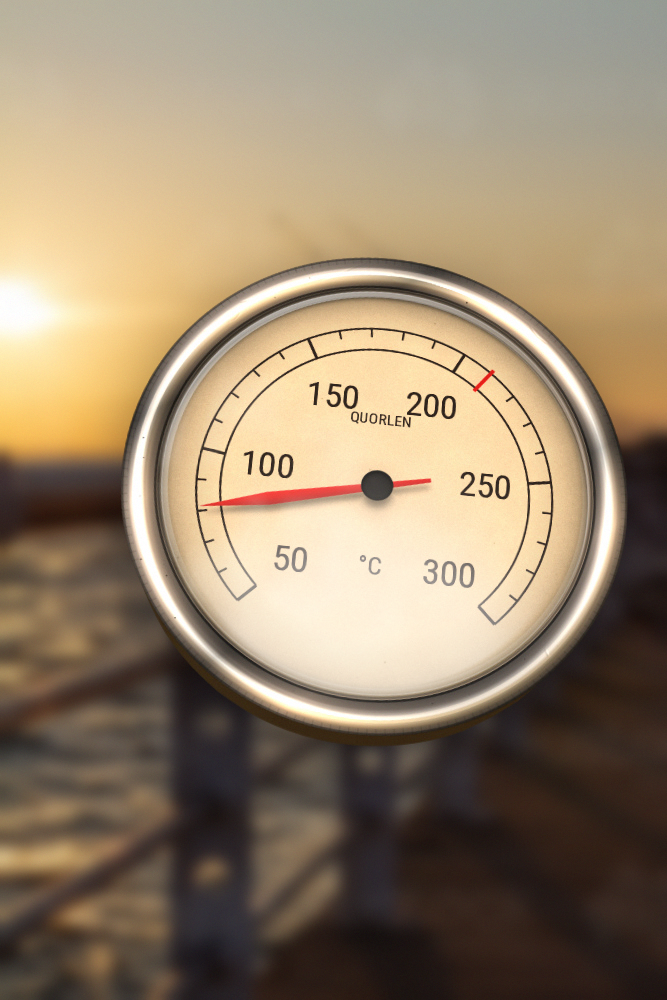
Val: 80 °C
